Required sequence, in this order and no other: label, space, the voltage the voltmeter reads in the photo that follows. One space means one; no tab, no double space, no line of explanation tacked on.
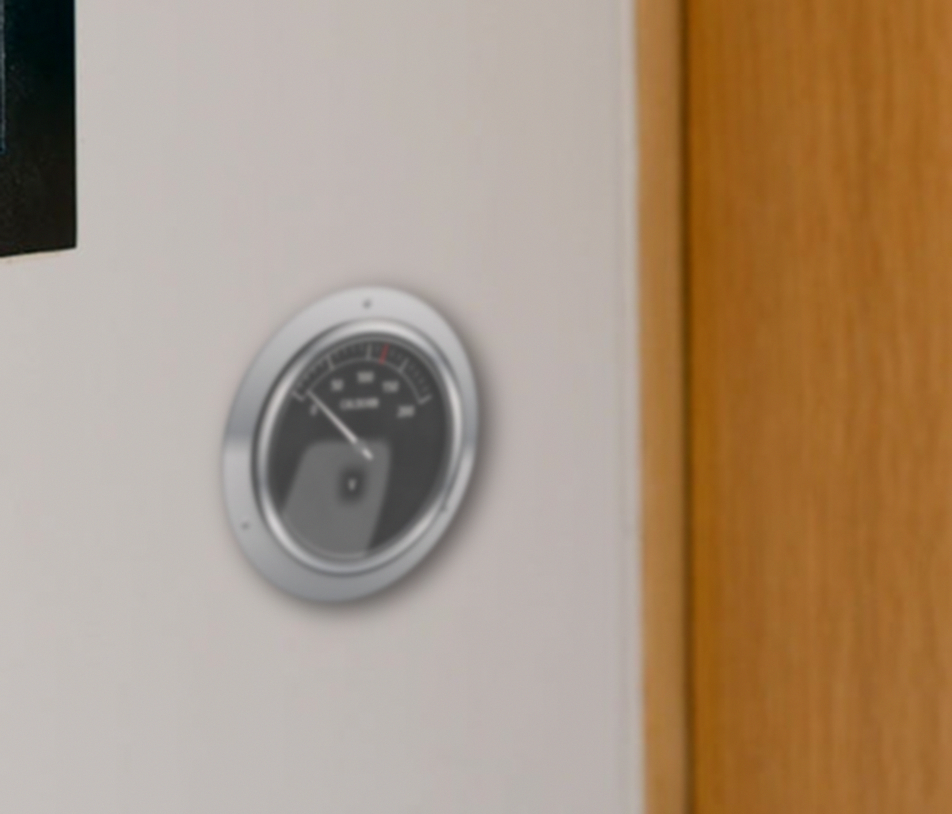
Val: 10 V
